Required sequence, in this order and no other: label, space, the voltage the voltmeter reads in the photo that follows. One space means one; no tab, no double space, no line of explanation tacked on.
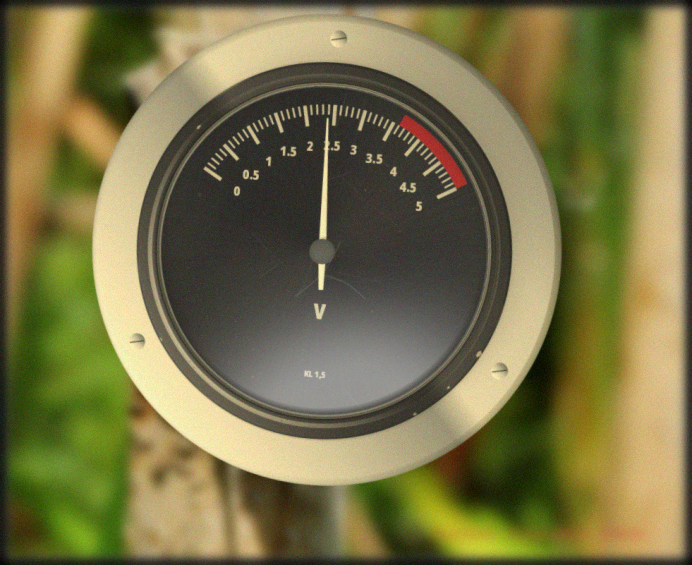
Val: 2.4 V
